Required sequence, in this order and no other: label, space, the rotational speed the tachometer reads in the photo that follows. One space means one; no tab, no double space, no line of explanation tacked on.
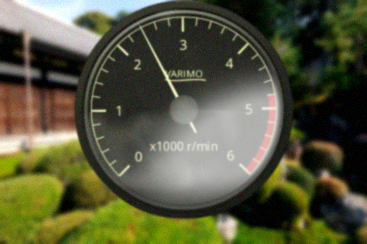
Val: 2400 rpm
